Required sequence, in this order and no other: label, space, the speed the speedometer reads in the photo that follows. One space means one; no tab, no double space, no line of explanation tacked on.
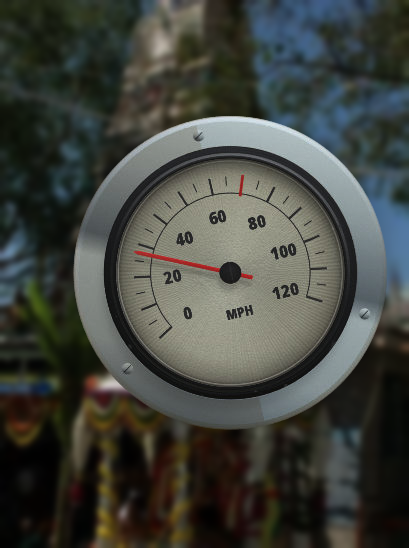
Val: 27.5 mph
